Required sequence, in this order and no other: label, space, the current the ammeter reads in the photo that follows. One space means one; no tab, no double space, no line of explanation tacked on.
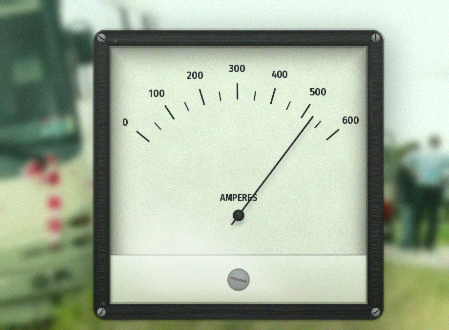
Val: 525 A
